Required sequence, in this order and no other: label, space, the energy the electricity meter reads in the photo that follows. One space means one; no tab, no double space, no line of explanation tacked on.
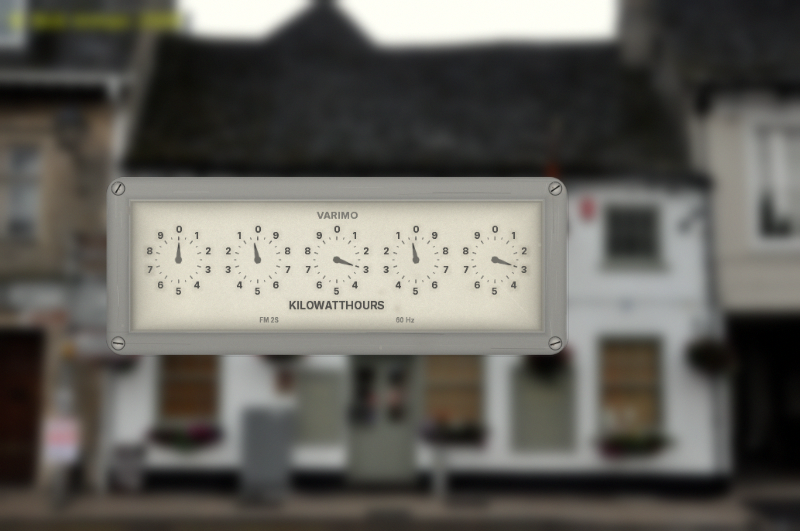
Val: 303 kWh
